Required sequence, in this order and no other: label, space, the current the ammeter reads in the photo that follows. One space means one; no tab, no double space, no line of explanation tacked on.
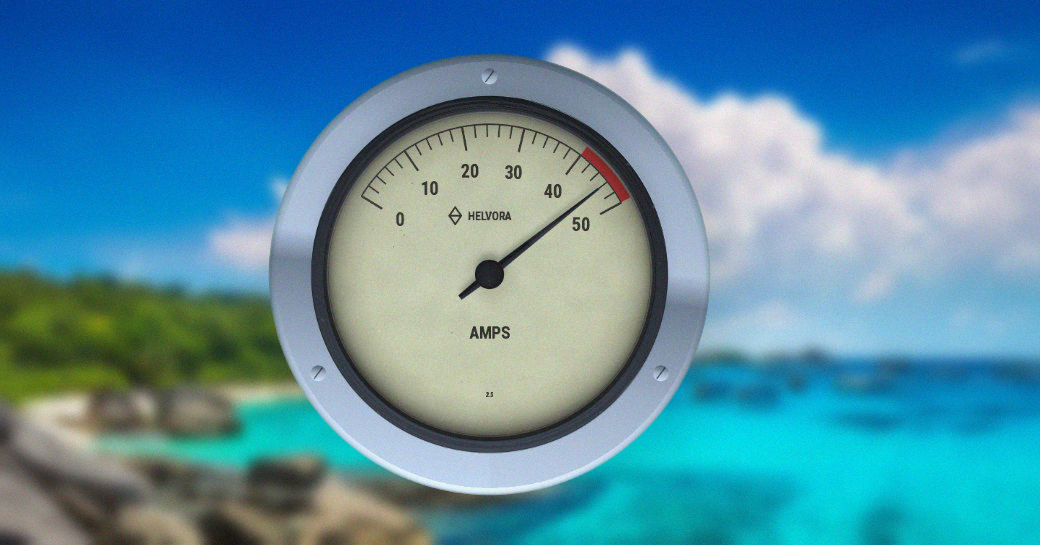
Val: 46 A
